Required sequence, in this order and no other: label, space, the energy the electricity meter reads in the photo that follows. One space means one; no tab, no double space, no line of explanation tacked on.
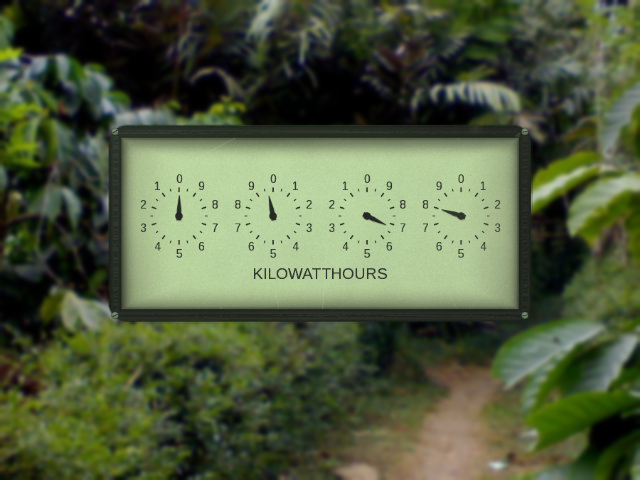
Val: 9968 kWh
